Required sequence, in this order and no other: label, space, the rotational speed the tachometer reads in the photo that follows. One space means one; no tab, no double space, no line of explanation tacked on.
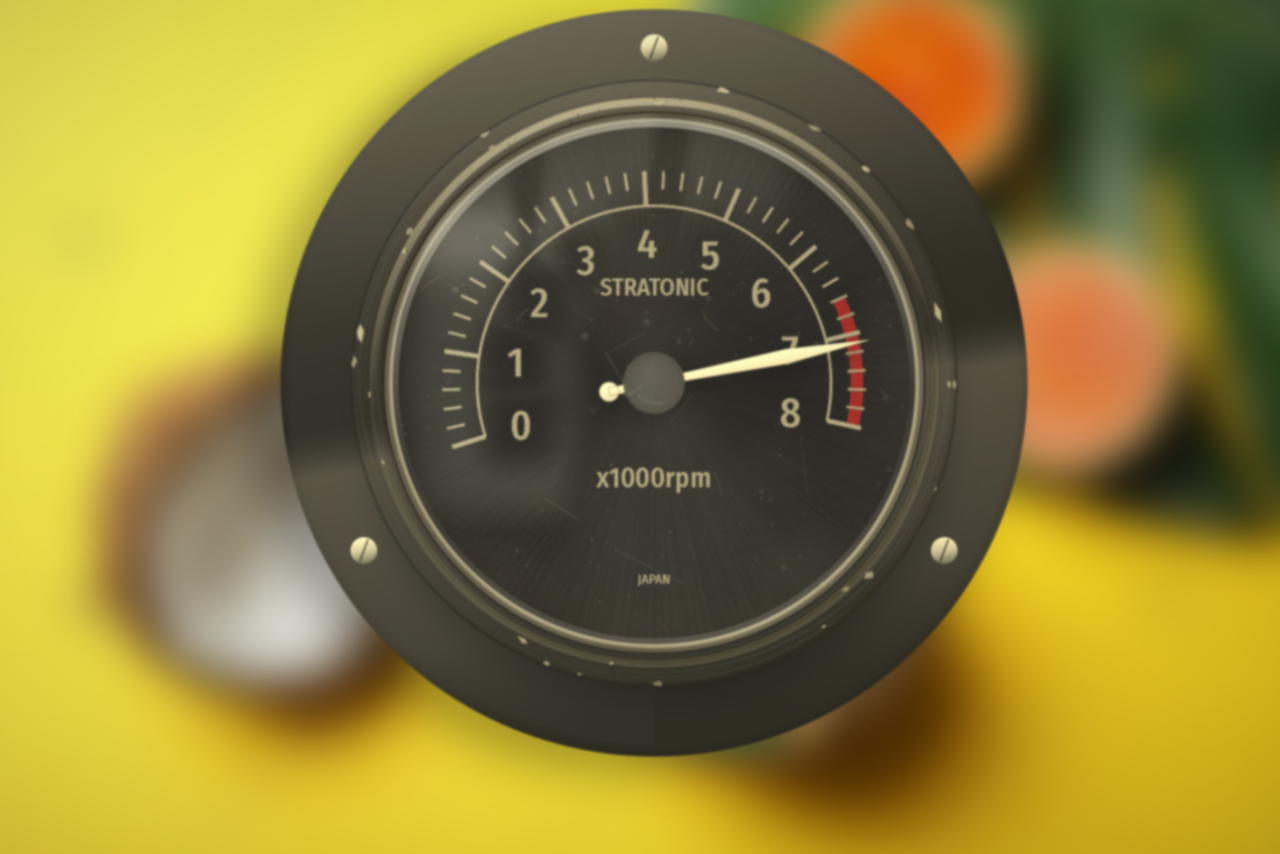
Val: 7100 rpm
